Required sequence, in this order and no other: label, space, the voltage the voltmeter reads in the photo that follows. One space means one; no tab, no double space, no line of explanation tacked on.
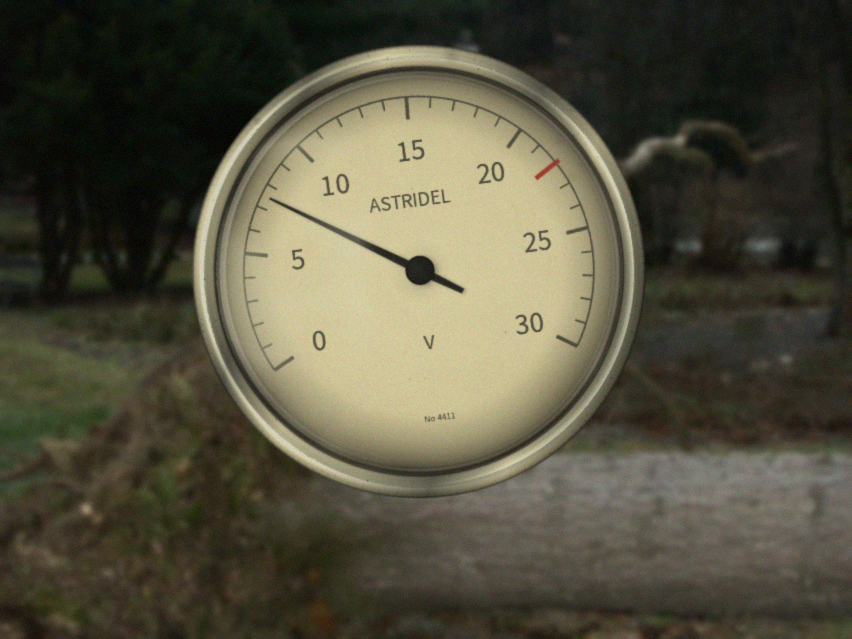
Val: 7.5 V
